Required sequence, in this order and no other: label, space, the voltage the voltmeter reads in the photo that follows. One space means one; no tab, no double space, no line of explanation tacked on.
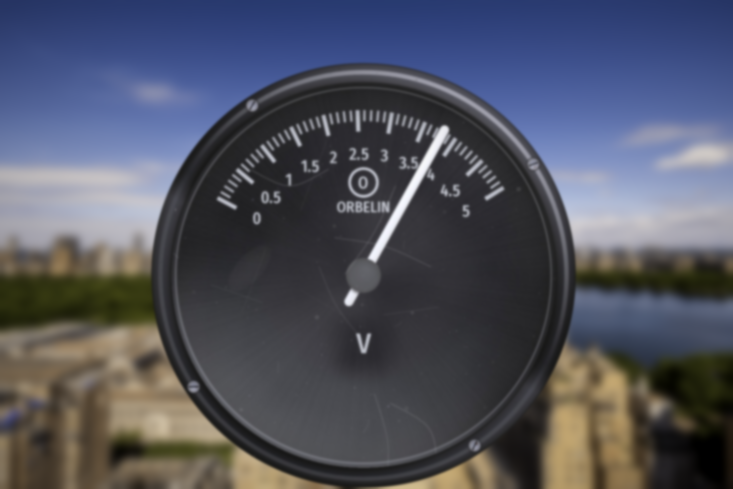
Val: 3.8 V
